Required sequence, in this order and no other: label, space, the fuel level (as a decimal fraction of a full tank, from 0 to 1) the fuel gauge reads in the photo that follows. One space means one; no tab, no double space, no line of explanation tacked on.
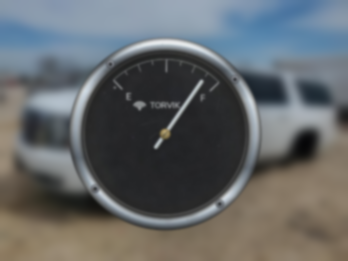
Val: 0.875
